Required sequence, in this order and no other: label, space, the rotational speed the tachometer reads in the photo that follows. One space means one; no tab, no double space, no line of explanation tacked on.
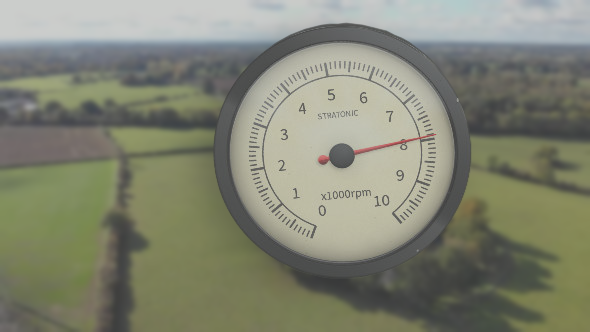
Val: 7900 rpm
